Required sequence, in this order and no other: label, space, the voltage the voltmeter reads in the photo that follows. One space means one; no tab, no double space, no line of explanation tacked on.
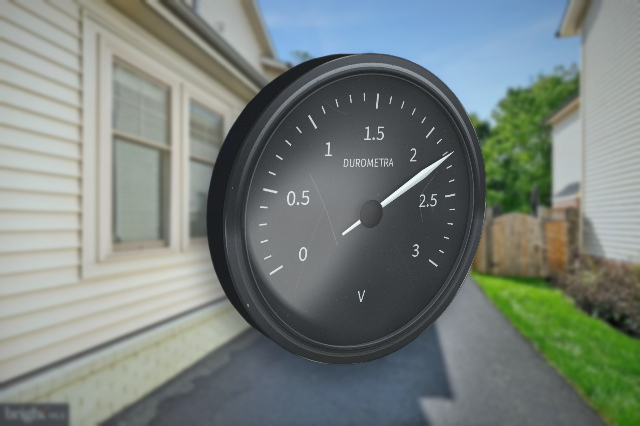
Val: 2.2 V
